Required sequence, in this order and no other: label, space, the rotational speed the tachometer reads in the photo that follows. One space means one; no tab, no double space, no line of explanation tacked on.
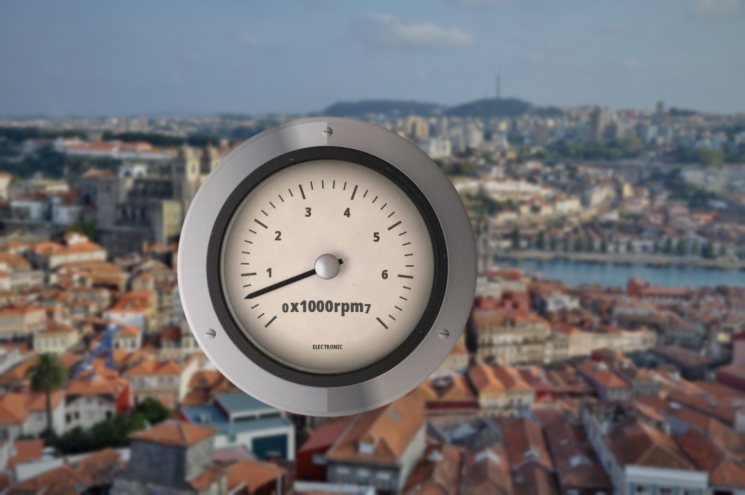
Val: 600 rpm
